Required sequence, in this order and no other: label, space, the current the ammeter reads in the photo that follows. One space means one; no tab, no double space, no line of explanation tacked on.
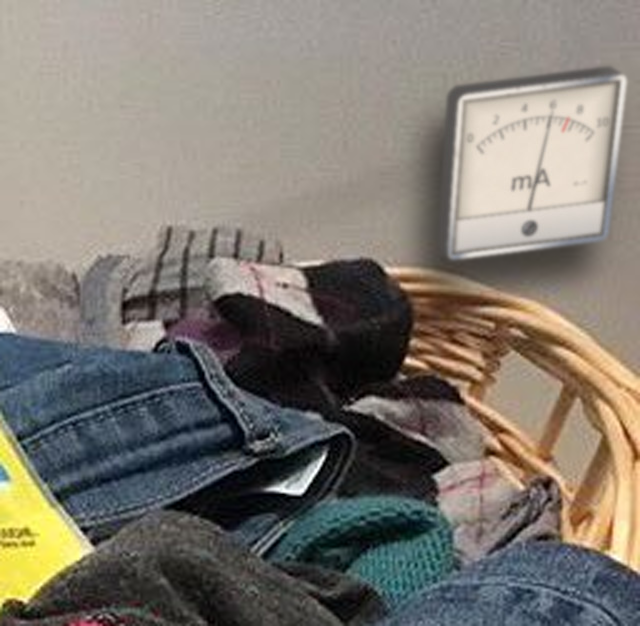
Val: 6 mA
